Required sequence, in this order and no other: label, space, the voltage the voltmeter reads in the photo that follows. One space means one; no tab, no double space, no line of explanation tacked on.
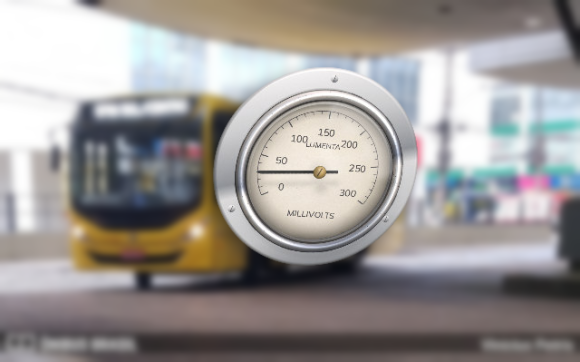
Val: 30 mV
